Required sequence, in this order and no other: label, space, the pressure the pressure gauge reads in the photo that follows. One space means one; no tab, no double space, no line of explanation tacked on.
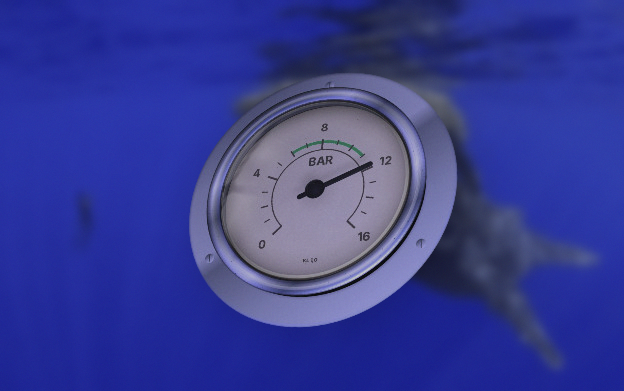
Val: 12 bar
